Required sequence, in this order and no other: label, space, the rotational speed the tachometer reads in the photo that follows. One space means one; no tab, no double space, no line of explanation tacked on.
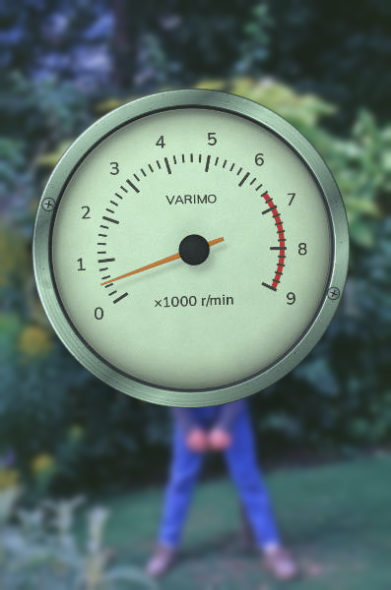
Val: 500 rpm
